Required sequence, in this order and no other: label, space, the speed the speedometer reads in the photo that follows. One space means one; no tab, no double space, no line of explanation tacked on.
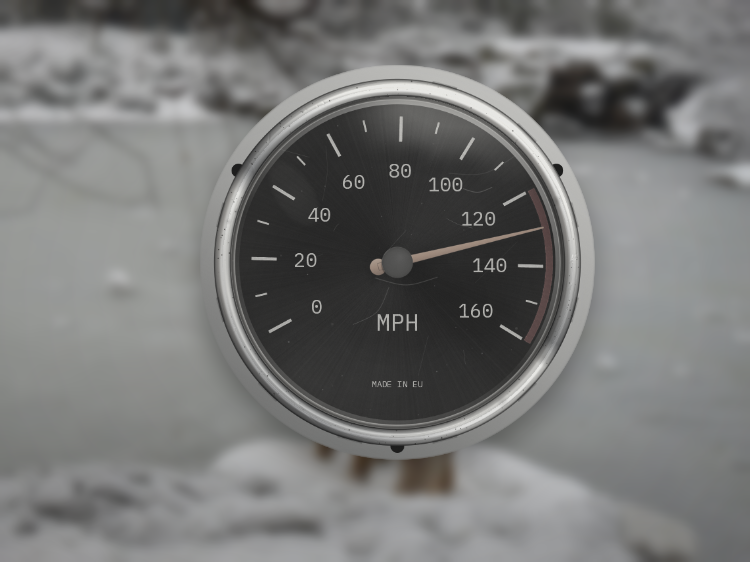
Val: 130 mph
